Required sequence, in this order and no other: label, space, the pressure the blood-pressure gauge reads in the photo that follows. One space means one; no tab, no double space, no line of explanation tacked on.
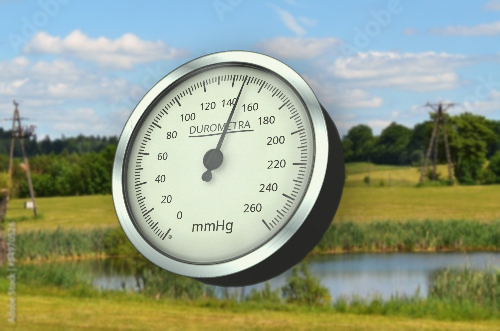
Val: 150 mmHg
